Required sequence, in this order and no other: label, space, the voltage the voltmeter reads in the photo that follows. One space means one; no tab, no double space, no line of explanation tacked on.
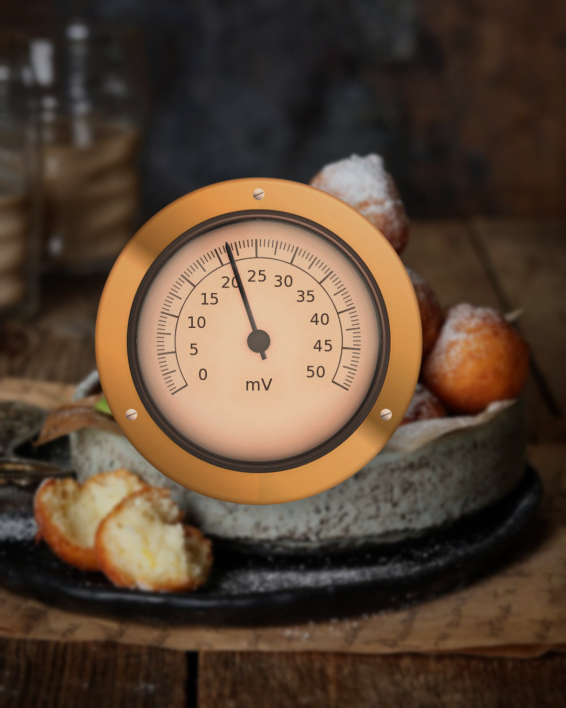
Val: 21.5 mV
